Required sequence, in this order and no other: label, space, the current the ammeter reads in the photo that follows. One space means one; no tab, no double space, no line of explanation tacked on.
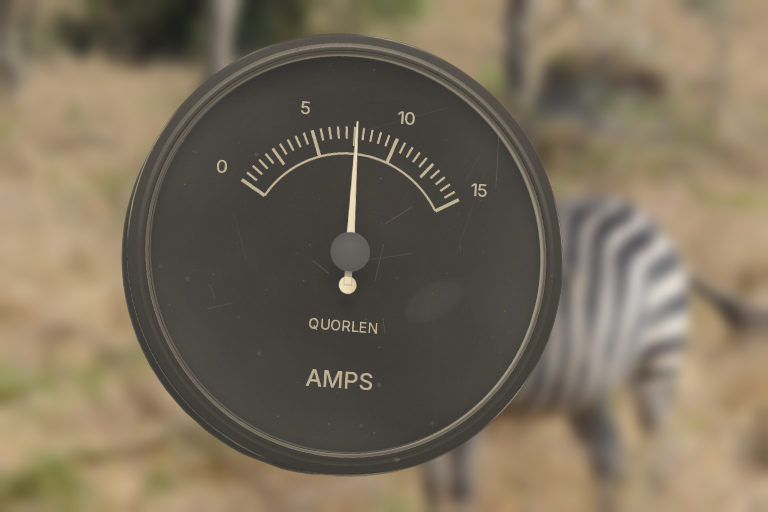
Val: 7.5 A
